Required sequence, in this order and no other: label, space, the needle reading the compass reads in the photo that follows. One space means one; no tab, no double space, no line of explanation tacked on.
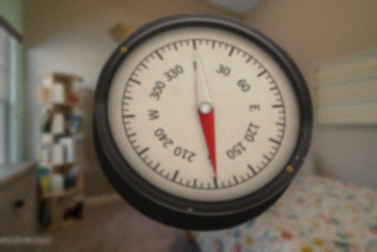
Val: 180 °
